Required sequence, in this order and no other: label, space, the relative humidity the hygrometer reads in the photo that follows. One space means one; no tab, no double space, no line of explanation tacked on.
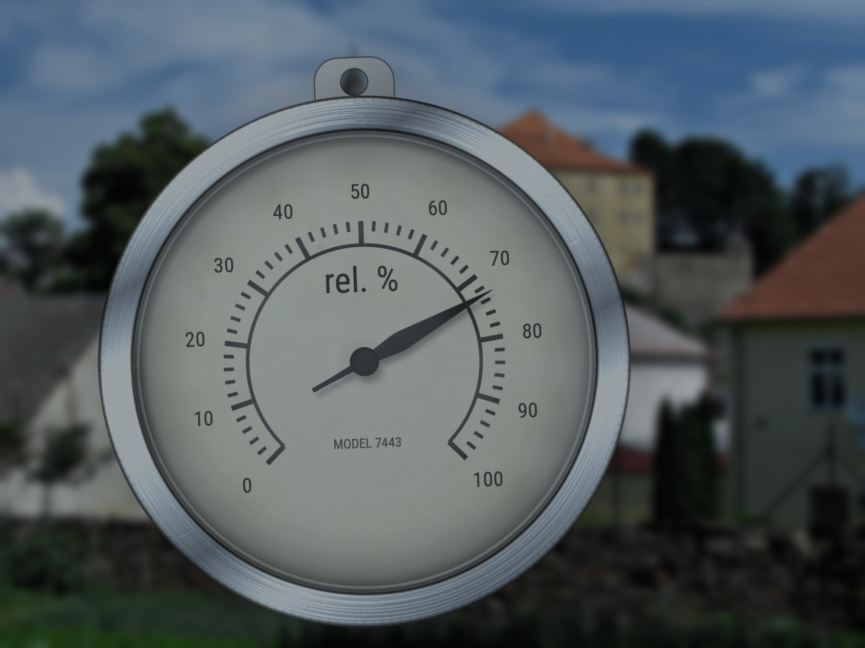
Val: 73 %
